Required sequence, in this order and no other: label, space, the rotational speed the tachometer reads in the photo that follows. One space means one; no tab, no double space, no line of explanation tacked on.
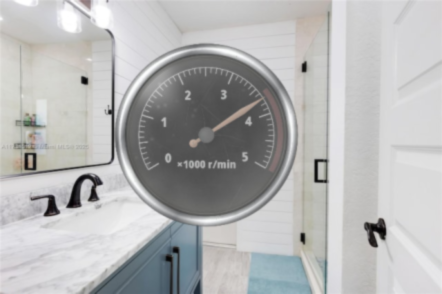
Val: 3700 rpm
